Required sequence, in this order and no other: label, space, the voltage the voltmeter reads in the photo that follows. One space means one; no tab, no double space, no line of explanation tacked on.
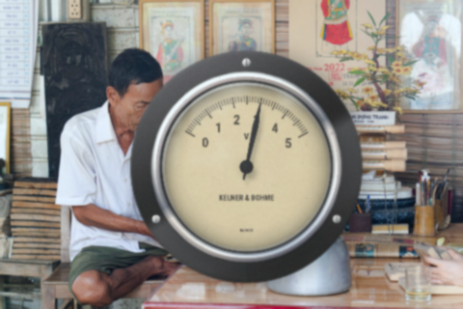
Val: 3 V
